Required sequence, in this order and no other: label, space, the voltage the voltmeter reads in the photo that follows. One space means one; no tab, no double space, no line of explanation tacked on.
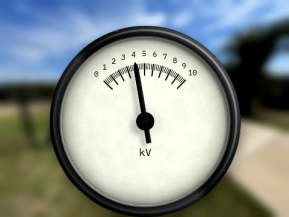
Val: 4 kV
